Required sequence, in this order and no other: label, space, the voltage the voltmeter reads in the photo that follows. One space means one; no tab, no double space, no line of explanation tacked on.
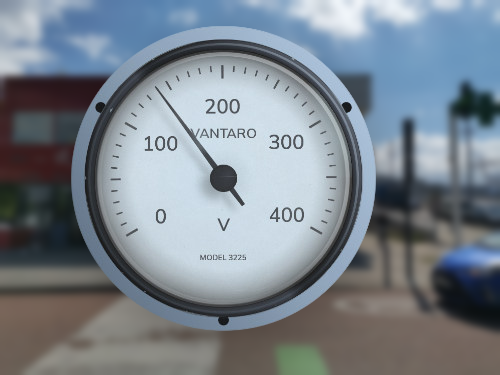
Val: 140 V
